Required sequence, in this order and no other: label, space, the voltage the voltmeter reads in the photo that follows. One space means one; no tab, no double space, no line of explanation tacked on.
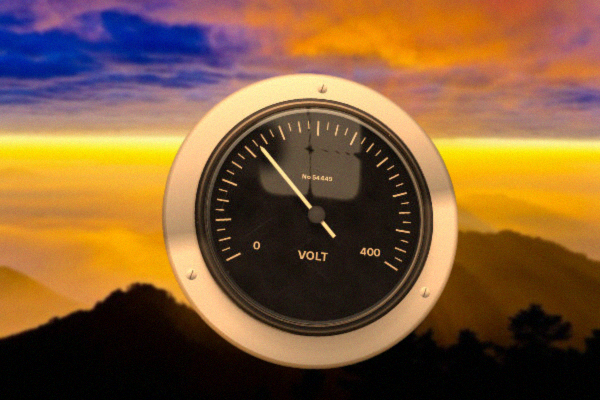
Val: 130 V
